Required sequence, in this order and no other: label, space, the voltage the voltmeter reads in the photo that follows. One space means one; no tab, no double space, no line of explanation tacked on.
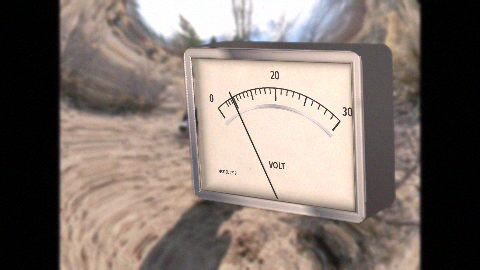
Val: 10 V
